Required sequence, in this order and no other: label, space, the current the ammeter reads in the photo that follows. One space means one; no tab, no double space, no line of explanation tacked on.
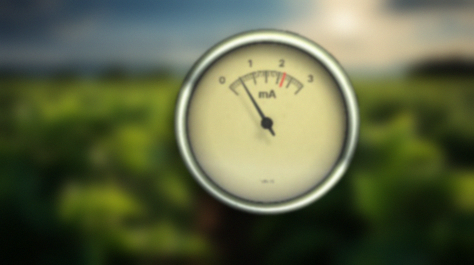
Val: 0.5 mA
